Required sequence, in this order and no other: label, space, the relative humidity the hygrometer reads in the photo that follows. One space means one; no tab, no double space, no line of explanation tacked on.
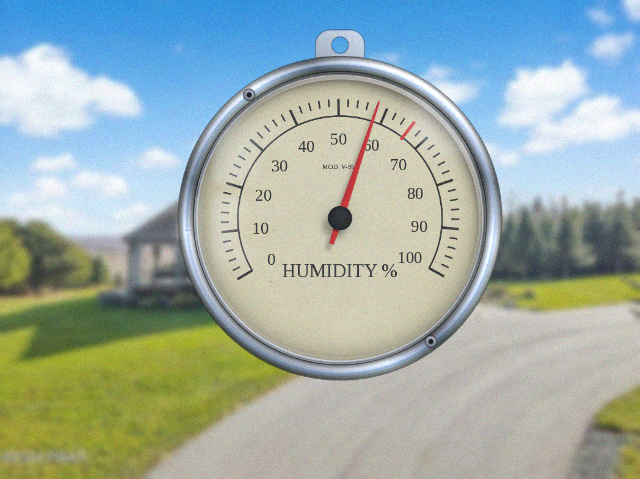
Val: 58 %
